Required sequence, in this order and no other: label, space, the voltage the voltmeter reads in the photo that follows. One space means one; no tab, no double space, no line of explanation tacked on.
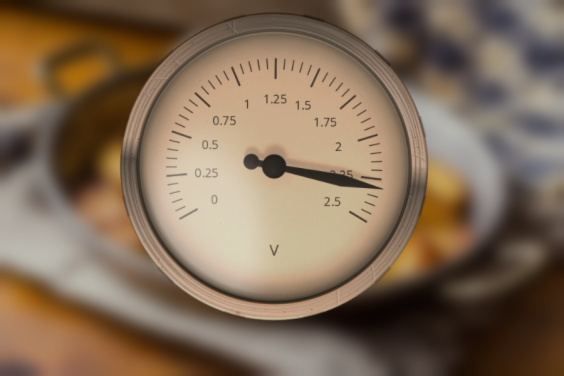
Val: 2.3 V
